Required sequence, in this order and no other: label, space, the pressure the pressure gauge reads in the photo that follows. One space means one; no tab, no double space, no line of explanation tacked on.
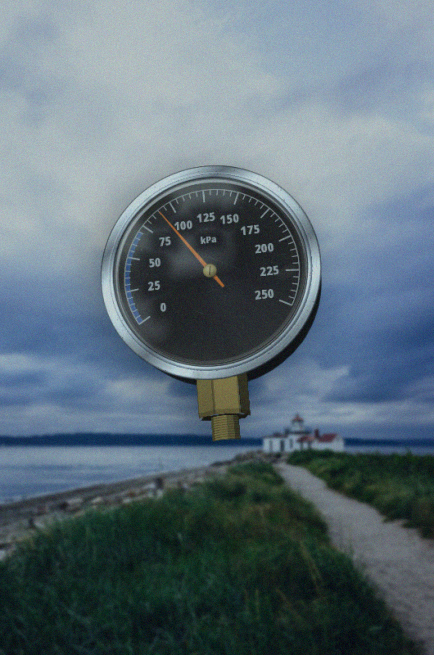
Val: 90 kPa
